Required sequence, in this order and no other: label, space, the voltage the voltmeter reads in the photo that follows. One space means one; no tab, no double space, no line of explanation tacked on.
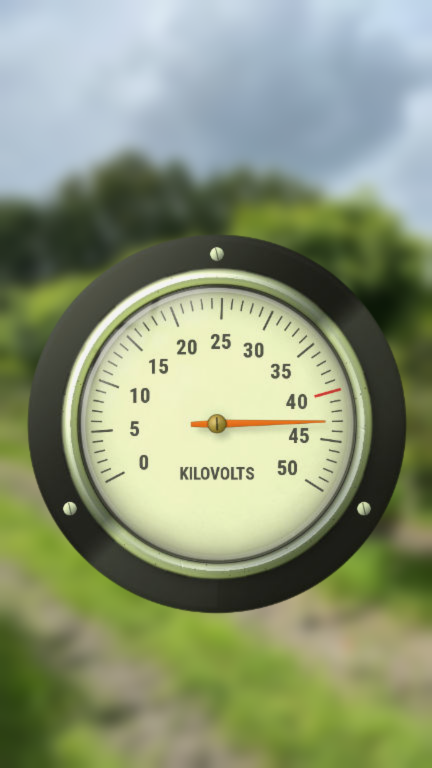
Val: 43 kV
